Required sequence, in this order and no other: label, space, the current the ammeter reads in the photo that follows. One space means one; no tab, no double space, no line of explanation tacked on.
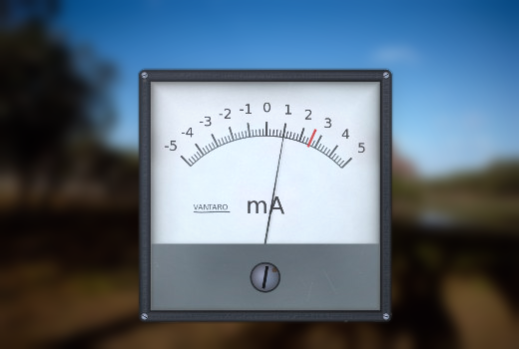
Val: 1 mA
